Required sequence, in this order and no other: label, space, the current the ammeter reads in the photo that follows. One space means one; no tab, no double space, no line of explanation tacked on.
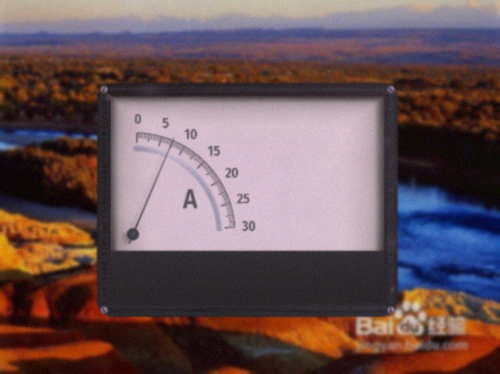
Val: 7.5 A
